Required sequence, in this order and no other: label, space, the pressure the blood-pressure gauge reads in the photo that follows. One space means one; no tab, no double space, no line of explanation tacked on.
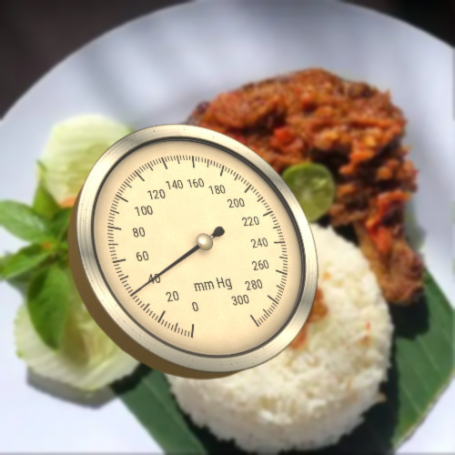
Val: 40 mmHg
